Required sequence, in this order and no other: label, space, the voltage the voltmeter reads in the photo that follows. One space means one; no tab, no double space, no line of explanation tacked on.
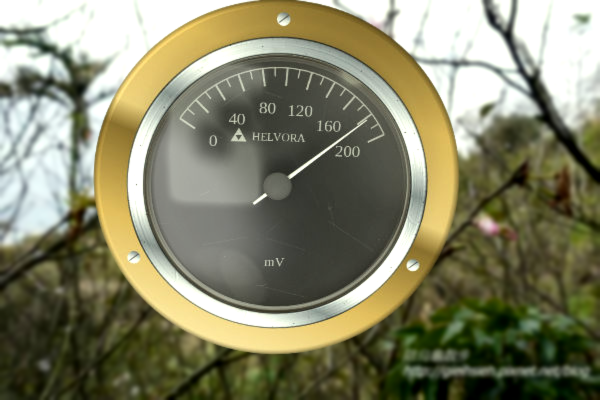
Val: 180 mV
